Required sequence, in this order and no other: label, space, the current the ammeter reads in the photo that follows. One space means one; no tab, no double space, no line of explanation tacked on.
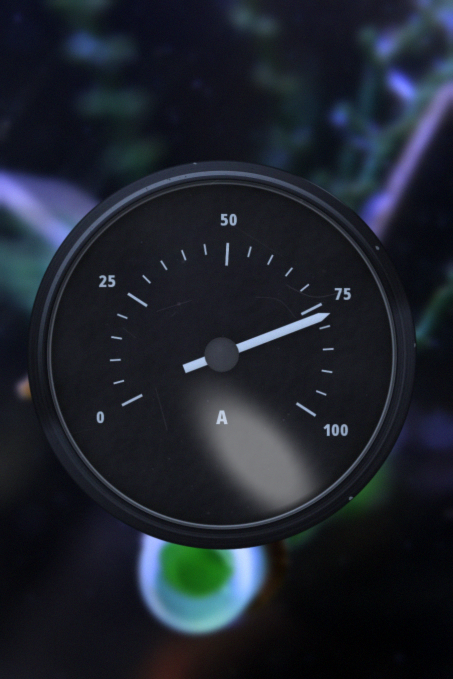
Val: 77.5 A
